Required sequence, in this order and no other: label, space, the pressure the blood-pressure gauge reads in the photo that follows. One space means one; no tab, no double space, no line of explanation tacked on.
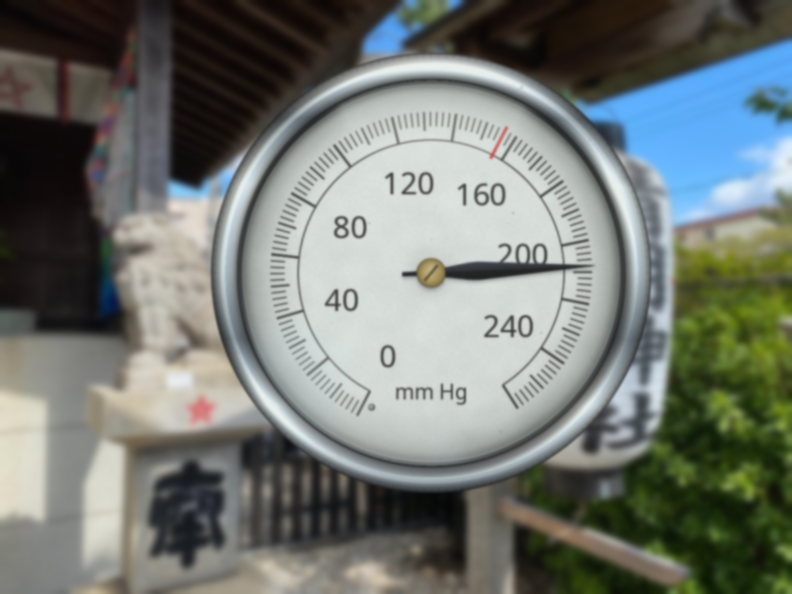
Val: 208 mmHg
